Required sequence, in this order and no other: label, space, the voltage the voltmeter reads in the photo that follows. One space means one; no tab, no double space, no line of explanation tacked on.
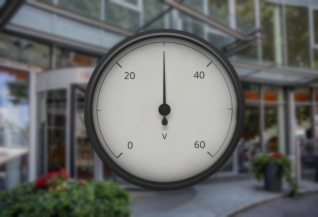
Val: 30 V
